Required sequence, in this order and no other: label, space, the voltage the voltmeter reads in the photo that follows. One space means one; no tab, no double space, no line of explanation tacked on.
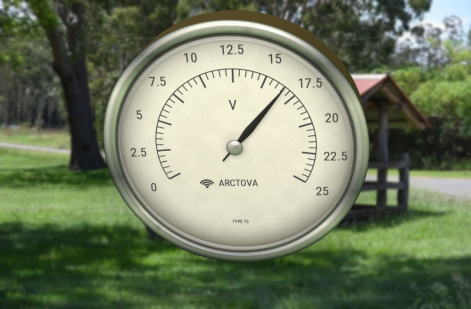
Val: 16.5 V
